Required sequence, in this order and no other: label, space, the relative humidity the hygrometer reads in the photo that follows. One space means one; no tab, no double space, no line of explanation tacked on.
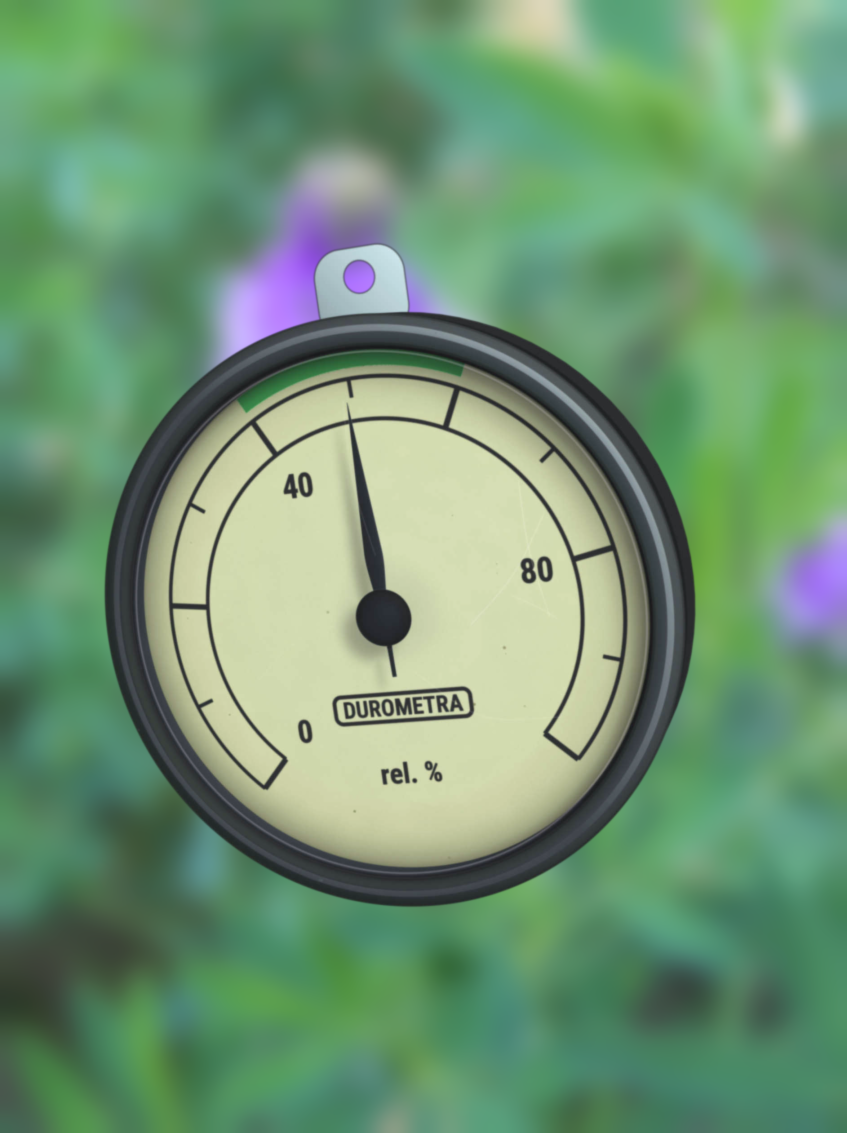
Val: 50 %
